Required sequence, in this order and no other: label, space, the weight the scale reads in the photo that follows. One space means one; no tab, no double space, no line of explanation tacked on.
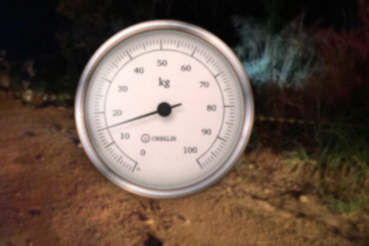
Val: 15 kg
